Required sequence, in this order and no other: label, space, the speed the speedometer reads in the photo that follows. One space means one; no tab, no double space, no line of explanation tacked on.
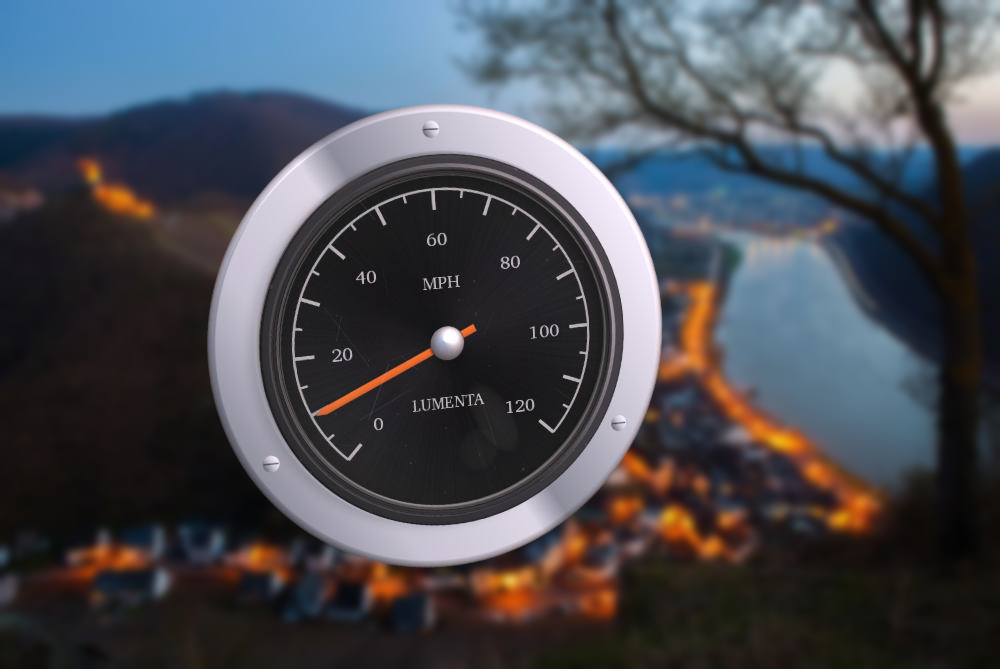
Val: 10 mph
